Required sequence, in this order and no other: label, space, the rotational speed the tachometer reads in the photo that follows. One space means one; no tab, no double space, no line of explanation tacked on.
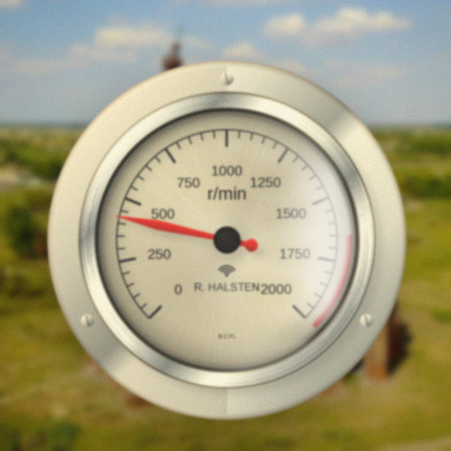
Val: 425 rpm
